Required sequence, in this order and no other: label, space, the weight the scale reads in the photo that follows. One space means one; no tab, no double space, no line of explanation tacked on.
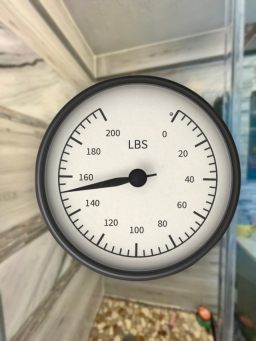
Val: 152 lb
